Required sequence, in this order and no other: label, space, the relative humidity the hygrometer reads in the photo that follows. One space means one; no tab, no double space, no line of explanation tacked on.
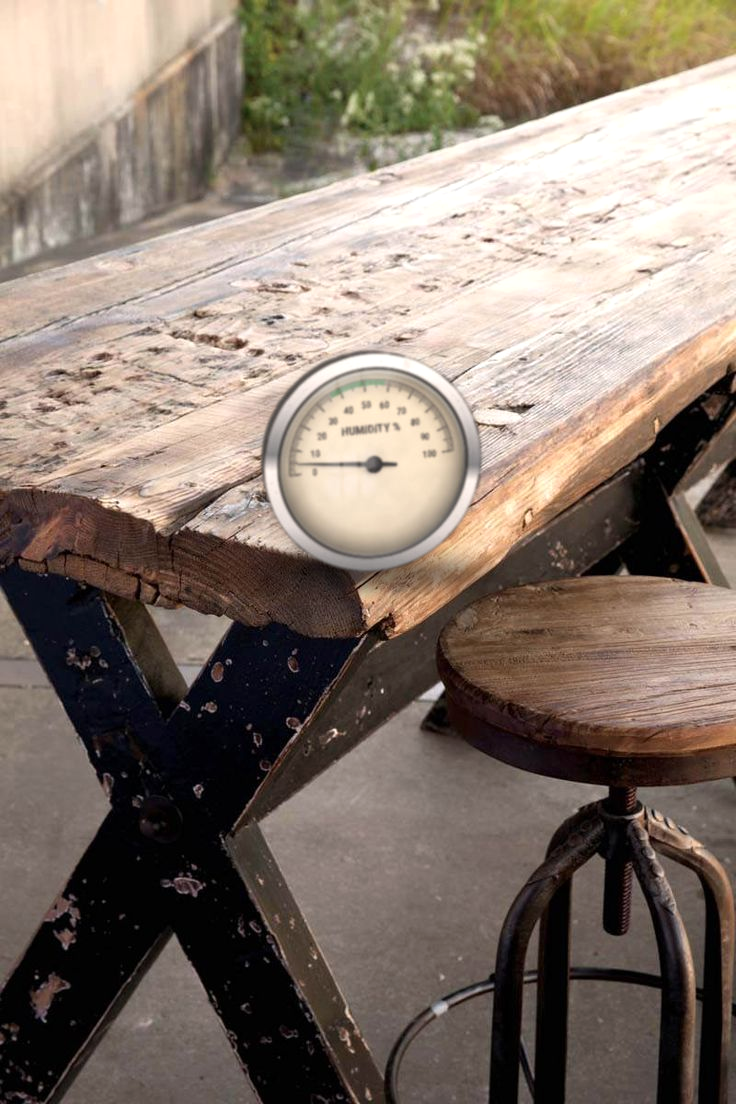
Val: 5 %
